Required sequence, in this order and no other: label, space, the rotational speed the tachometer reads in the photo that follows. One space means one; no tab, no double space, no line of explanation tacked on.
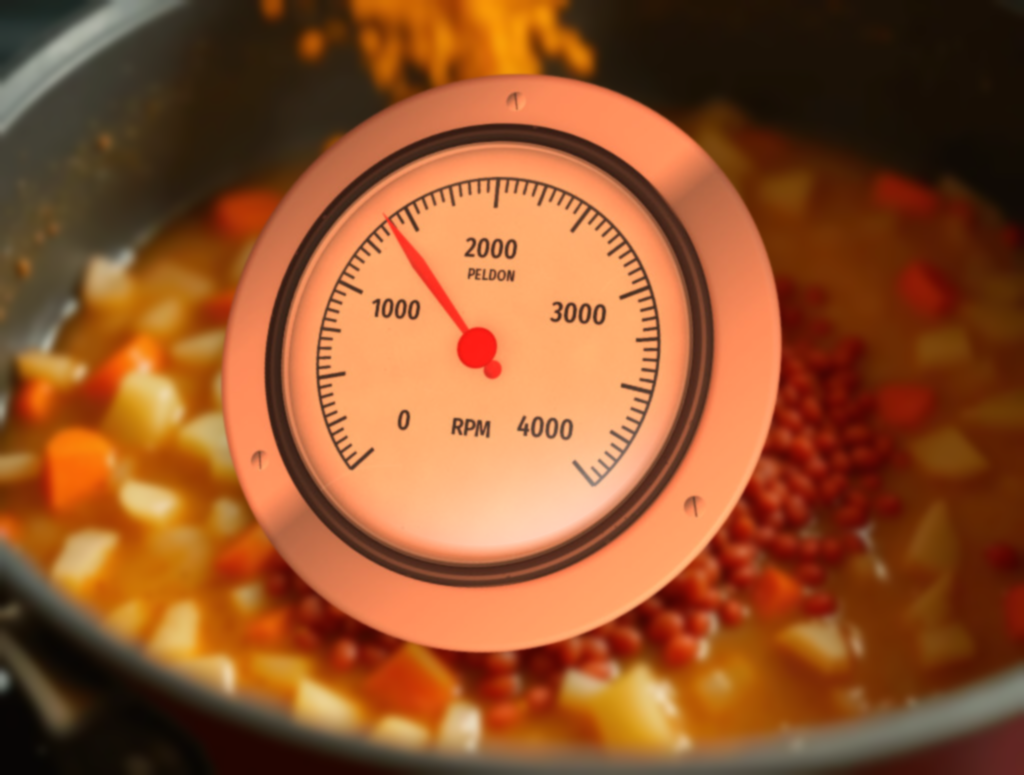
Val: 1400 rpm
